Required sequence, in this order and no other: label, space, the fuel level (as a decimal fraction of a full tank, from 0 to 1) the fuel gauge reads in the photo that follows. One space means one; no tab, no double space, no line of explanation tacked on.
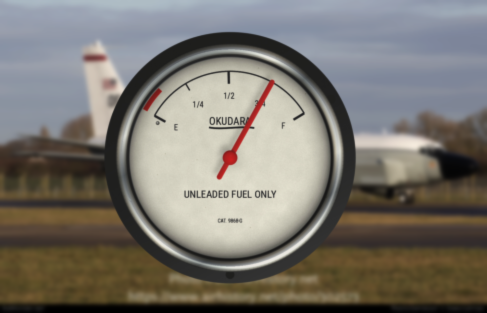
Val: 0.75
